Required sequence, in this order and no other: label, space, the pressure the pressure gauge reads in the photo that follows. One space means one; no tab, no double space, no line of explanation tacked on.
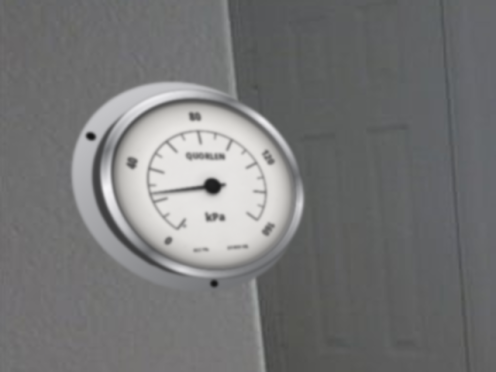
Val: 25 kPa
